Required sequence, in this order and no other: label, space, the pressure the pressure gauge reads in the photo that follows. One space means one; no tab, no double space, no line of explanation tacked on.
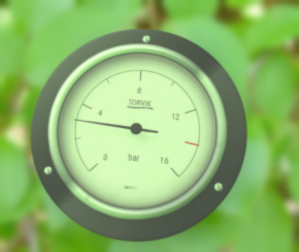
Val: 3 bar
